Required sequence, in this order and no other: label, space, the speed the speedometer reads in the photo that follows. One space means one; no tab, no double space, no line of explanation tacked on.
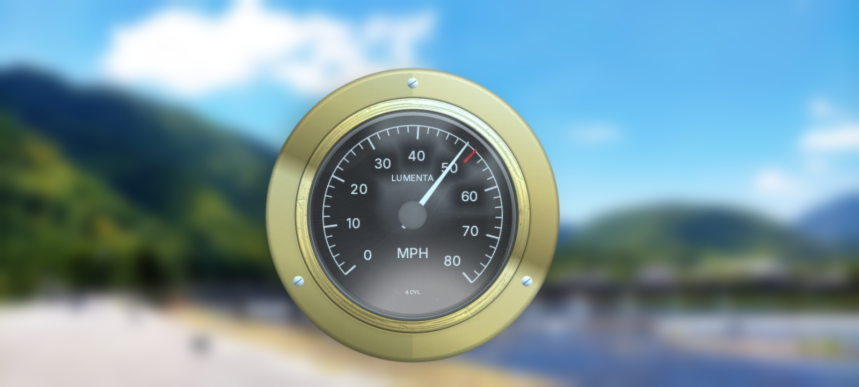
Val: 50 mph
